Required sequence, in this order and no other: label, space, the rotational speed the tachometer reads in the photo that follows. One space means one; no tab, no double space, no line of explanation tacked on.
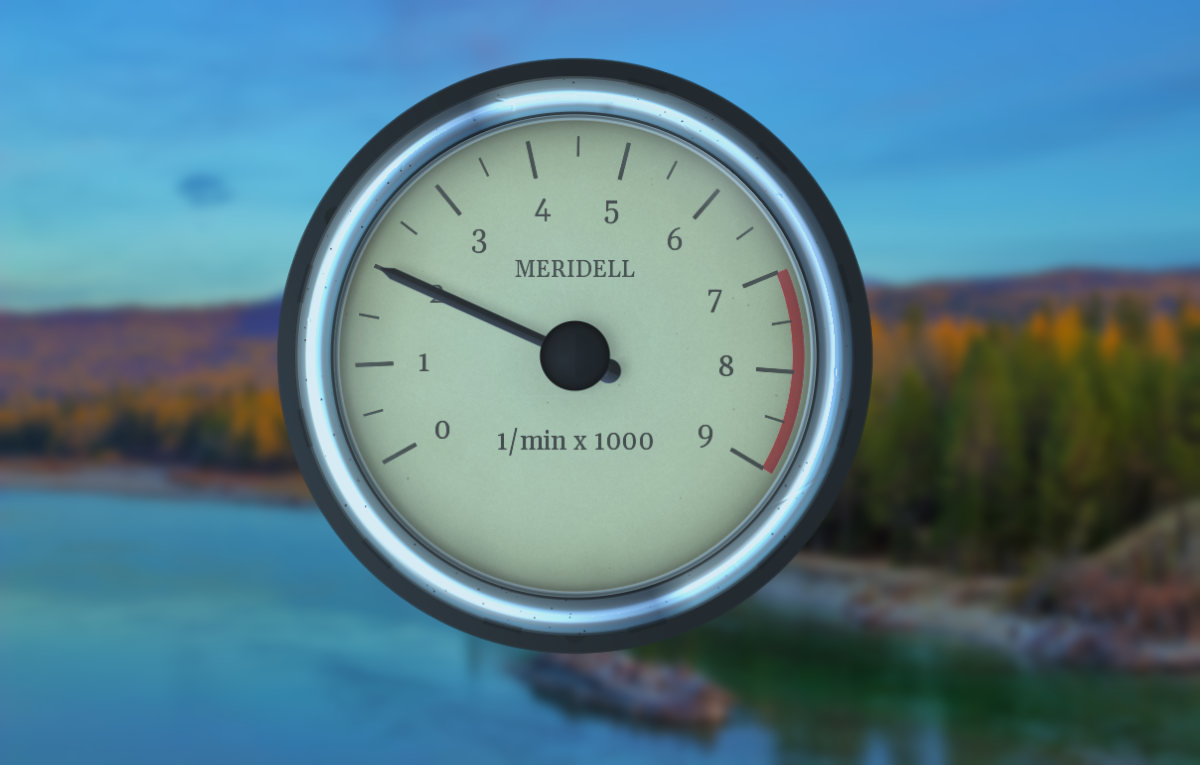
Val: 2000 rpm
